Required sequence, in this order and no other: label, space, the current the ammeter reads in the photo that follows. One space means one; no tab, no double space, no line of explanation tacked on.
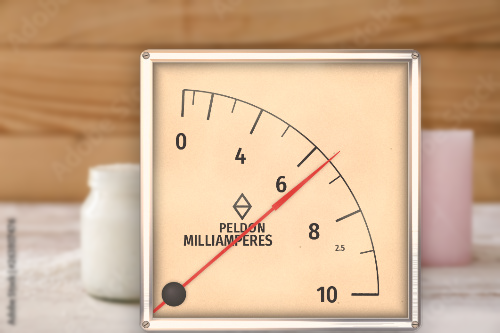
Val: 6.5 mA
